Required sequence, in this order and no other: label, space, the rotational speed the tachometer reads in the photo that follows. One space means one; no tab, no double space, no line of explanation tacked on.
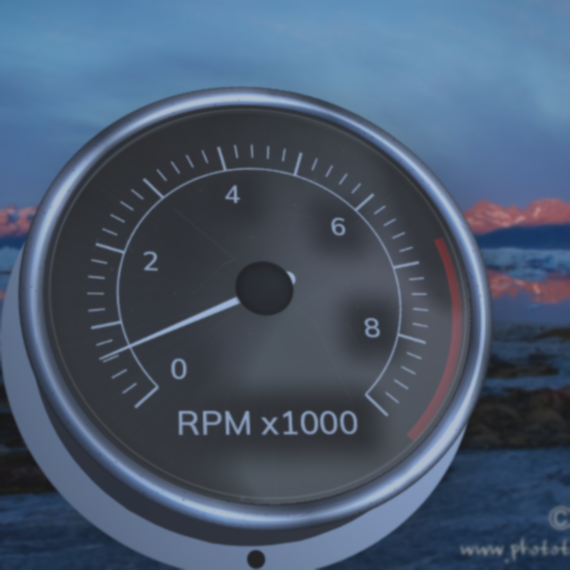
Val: 600 rpm
